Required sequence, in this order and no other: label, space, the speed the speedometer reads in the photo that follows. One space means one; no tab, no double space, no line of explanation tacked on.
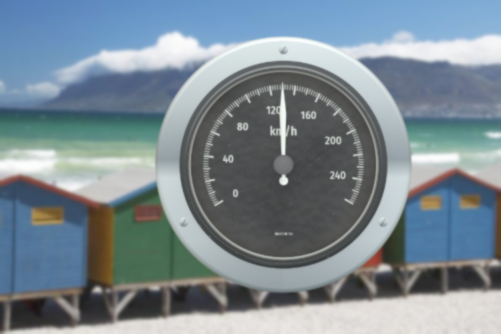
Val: 130 km/h
